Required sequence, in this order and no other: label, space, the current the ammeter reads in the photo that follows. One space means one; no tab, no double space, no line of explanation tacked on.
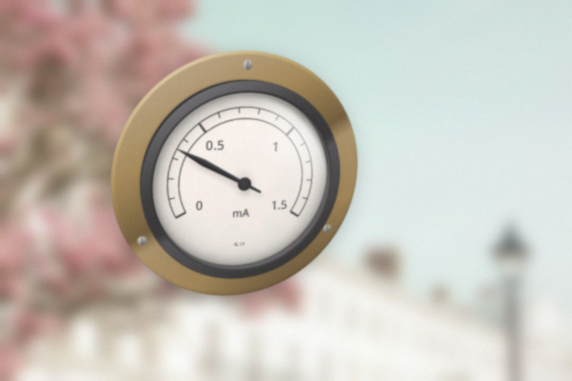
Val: 0.35 mA
